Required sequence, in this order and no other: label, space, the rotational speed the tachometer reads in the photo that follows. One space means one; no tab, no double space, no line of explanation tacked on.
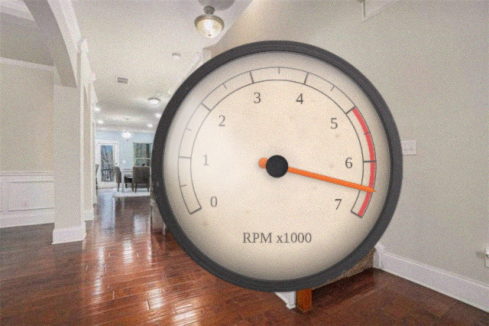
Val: 6500 rpm
